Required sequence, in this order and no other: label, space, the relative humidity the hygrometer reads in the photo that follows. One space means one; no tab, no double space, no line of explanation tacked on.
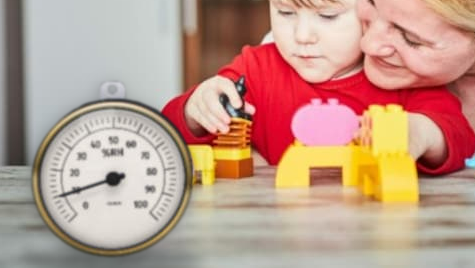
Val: 10 %
